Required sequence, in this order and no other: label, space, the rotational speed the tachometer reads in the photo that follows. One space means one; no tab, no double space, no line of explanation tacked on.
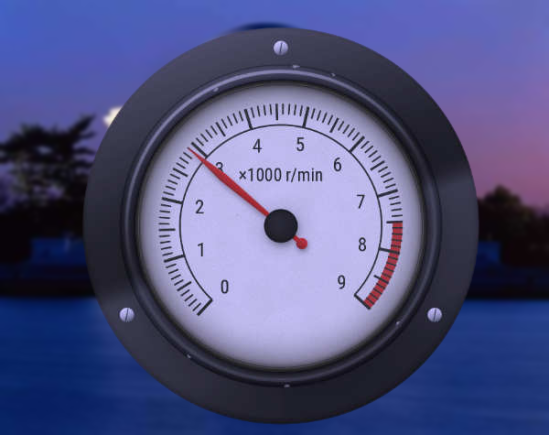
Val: 2900 rpm
